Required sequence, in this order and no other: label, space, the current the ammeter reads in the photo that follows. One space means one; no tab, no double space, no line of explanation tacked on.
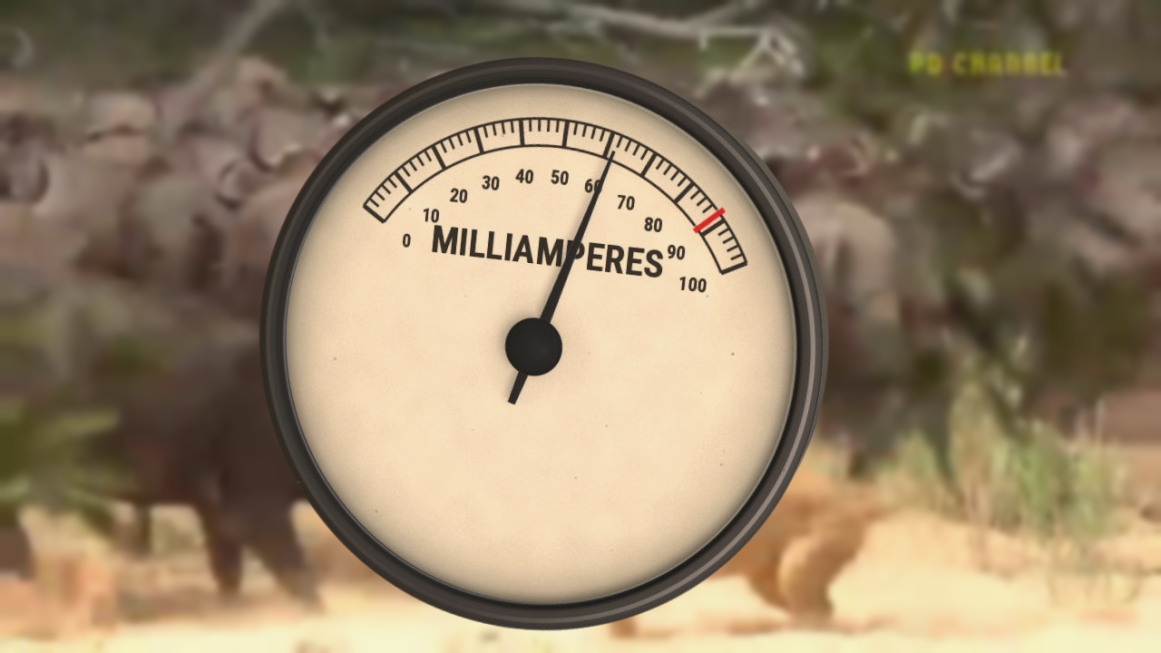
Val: 62 mA
